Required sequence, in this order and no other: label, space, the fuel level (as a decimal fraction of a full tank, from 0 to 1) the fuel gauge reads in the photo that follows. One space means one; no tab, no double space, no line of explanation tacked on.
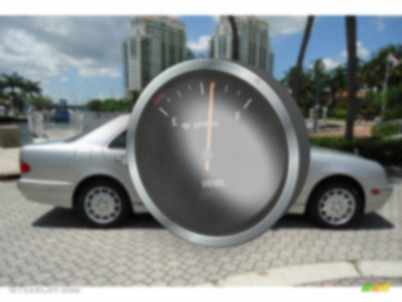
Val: 0.625
